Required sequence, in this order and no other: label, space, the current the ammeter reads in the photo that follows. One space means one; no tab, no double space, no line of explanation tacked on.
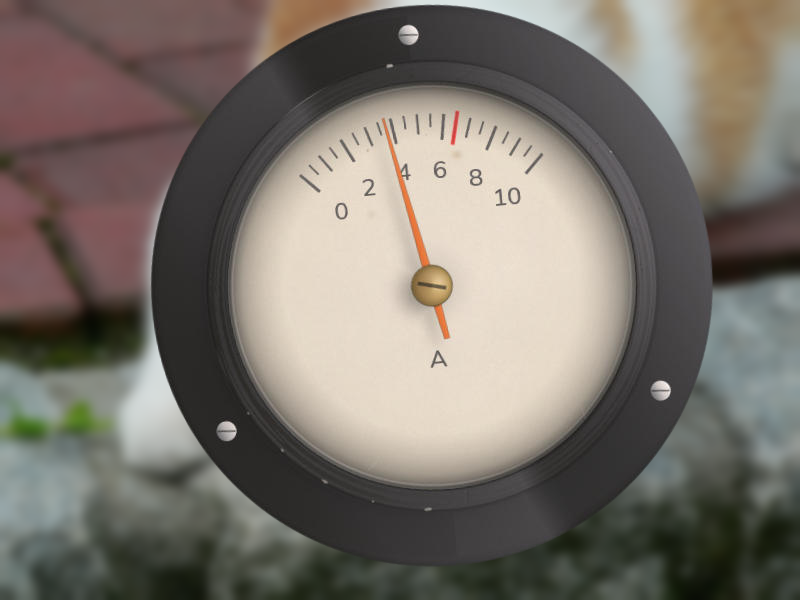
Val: 3.75 A
